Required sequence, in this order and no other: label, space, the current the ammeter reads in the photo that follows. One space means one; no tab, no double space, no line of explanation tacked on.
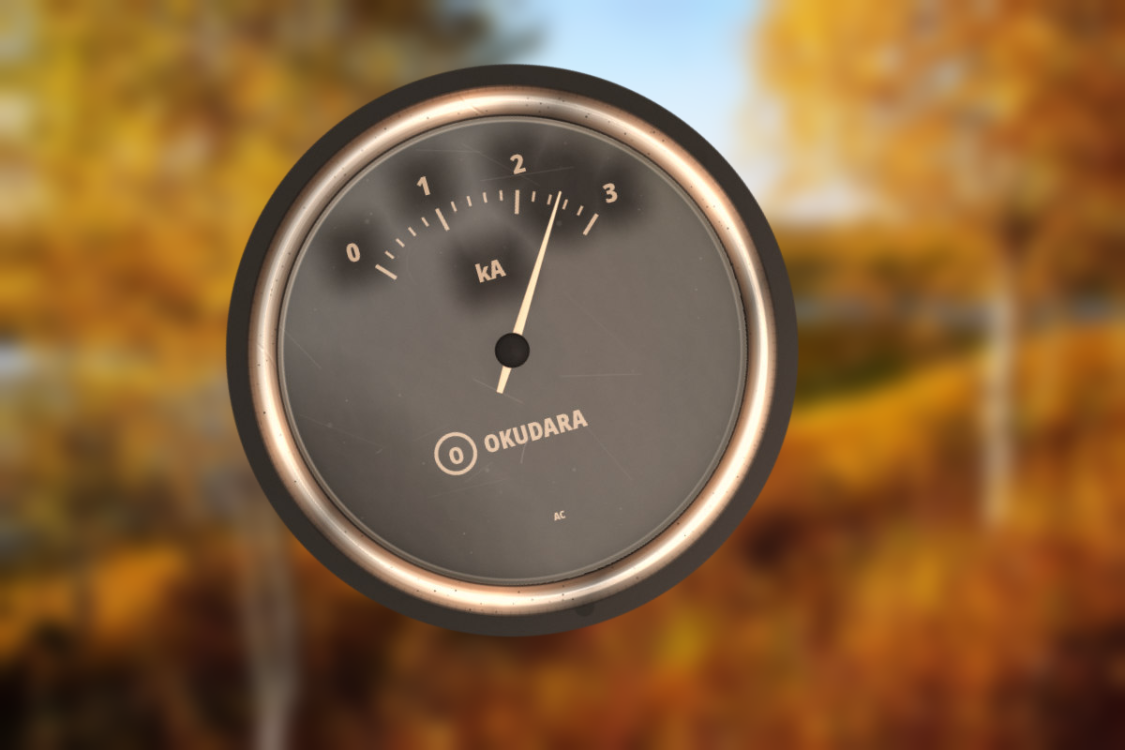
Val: 2.5 kA
